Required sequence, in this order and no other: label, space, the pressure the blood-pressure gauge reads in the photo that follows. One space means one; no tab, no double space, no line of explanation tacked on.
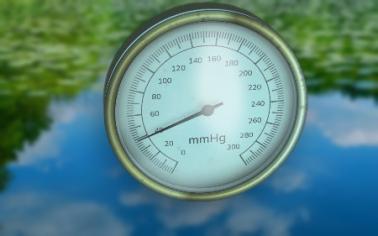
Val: 40 mmHg
